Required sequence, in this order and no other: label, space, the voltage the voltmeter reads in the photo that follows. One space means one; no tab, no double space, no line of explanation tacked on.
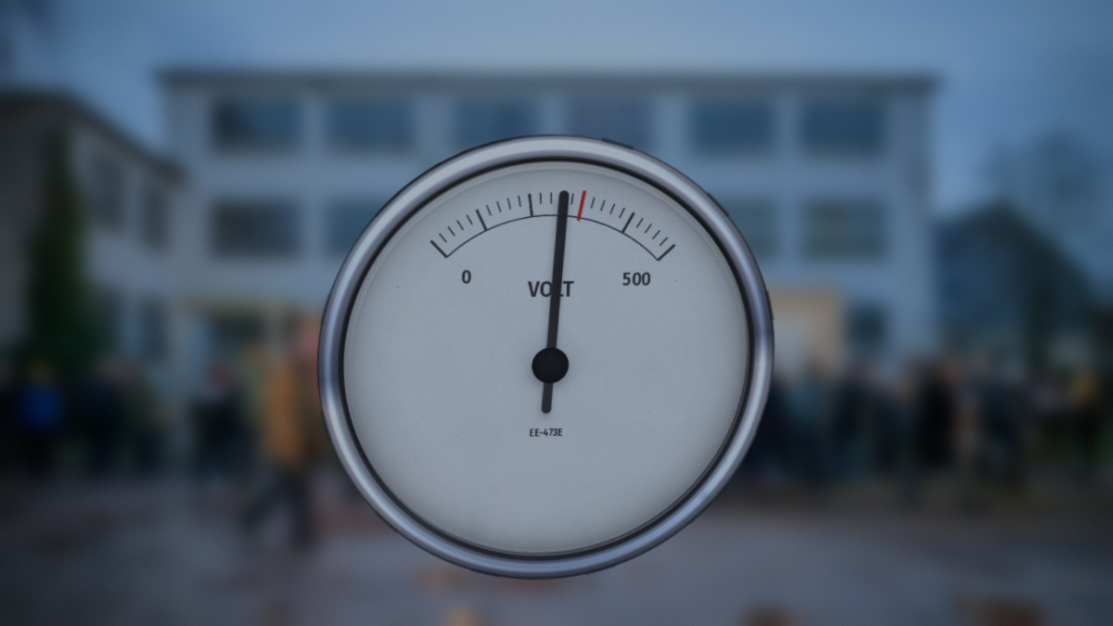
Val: 260 V
